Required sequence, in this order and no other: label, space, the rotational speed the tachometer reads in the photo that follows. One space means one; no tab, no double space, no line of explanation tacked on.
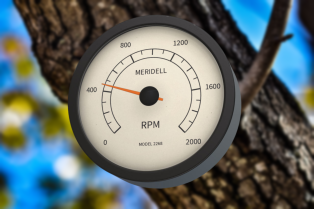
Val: 450 rpm
